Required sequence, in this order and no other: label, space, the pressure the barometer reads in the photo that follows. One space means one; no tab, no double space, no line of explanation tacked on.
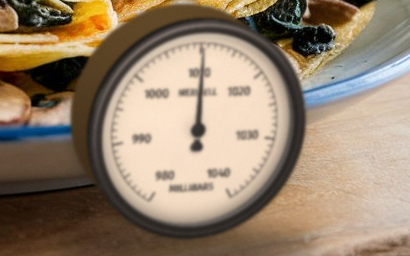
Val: 1010 mbar
